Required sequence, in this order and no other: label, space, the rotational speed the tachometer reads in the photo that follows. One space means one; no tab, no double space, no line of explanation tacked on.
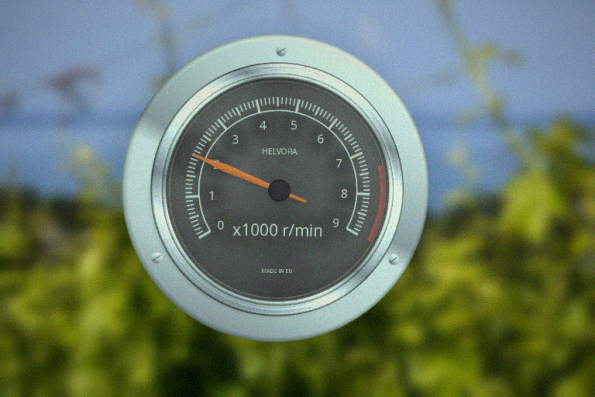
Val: 2000 rpm
